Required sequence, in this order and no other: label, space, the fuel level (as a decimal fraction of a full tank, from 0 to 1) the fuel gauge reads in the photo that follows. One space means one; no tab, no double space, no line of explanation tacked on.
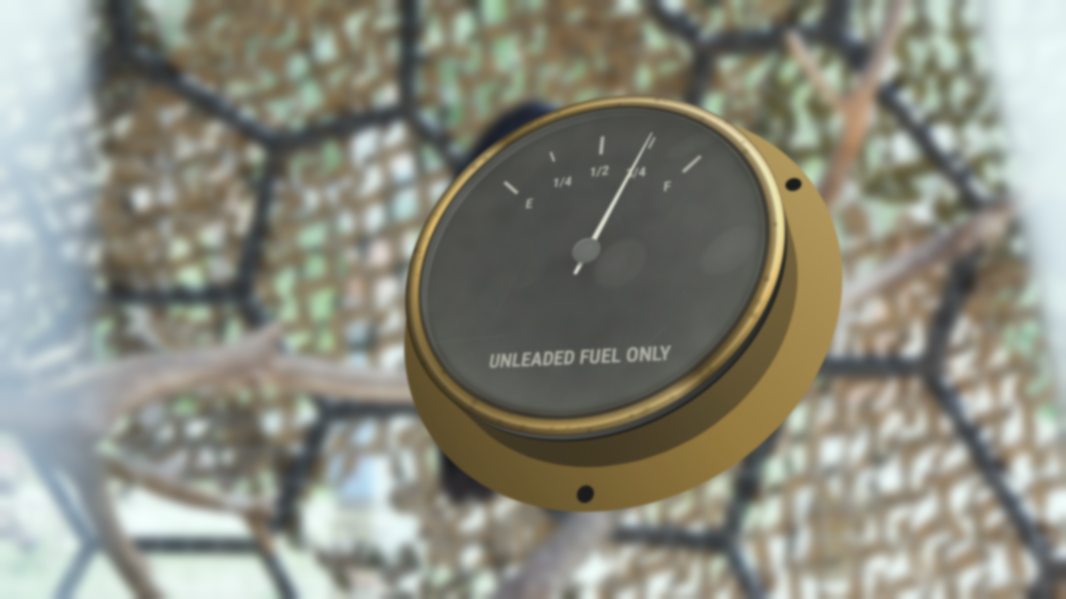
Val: 0.75
